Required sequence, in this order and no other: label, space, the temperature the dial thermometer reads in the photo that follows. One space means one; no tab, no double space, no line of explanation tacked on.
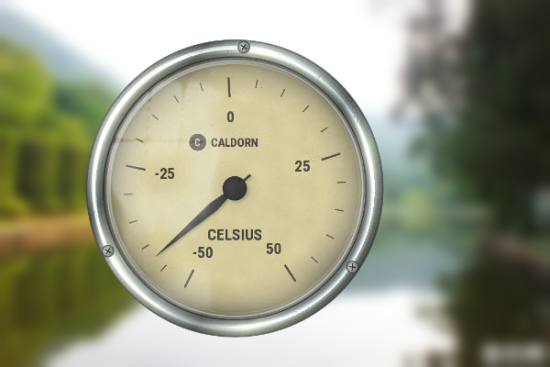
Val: -42.5 °C
